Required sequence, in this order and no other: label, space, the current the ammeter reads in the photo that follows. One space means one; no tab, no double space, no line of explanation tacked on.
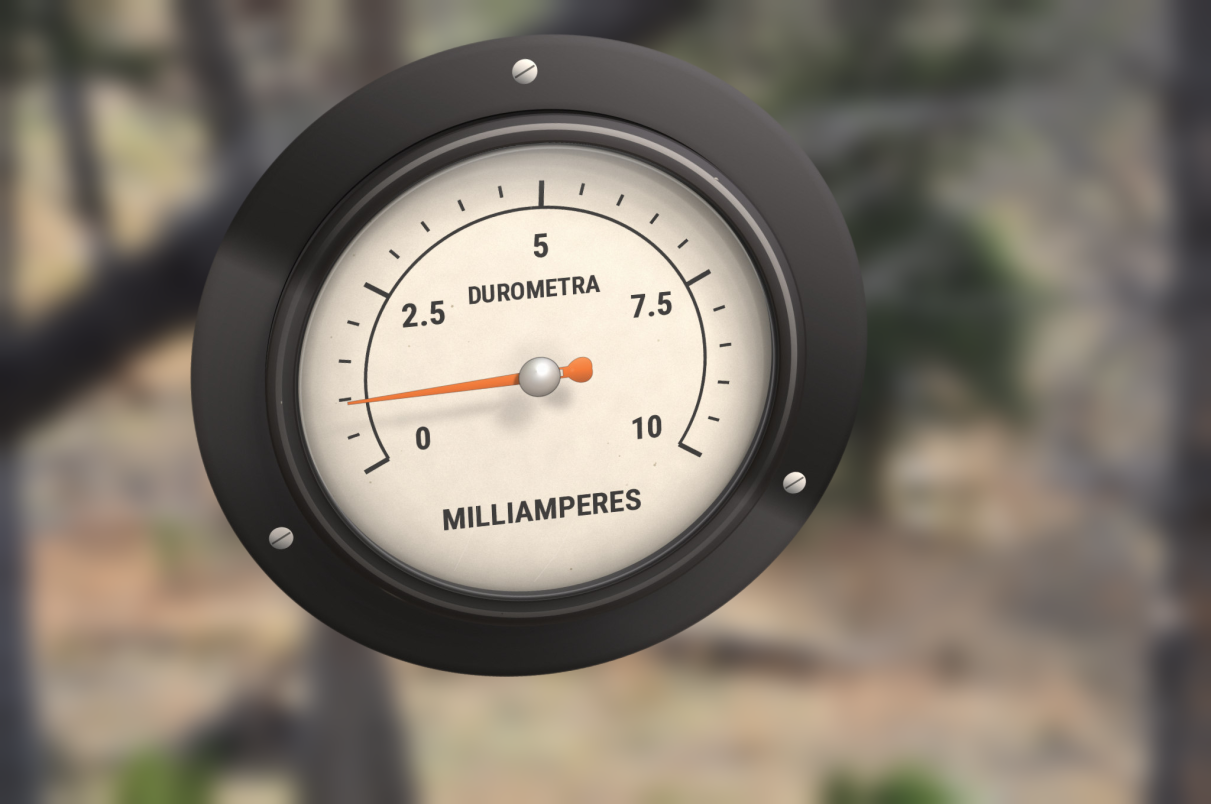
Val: 1 mA
